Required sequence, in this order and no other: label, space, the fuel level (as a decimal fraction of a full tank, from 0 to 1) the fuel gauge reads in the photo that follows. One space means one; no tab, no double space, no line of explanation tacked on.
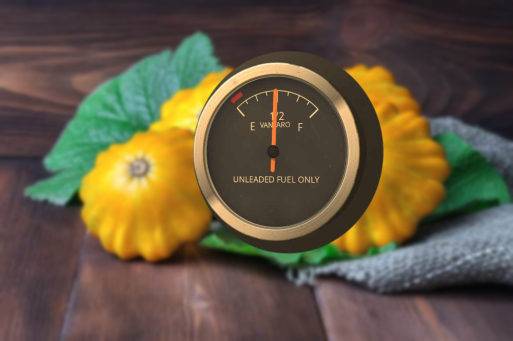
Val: 0.5
